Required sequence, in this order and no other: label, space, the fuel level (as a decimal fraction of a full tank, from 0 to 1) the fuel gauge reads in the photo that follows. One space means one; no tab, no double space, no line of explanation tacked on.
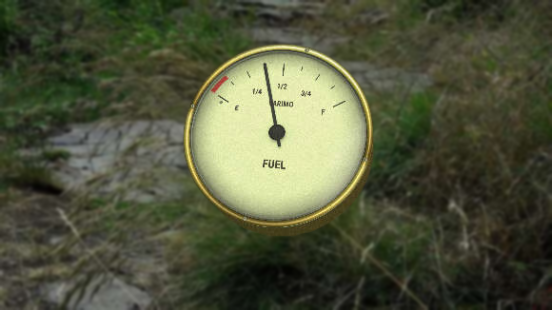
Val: 0.375
